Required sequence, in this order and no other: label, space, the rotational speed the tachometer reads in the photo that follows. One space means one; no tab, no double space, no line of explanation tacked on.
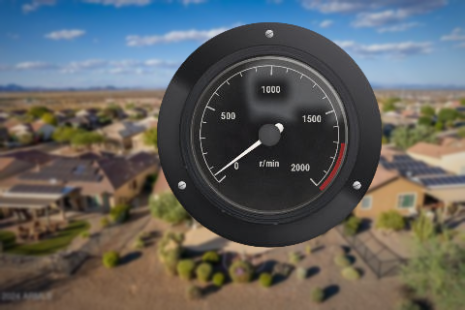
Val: 50 rpm
